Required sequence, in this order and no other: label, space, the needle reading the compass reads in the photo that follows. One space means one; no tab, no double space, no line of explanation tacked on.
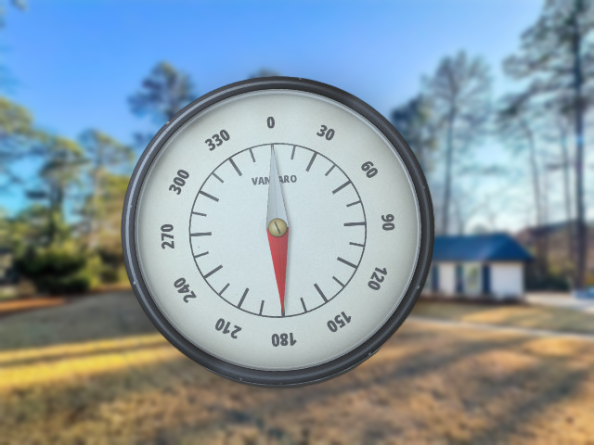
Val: 180 °
